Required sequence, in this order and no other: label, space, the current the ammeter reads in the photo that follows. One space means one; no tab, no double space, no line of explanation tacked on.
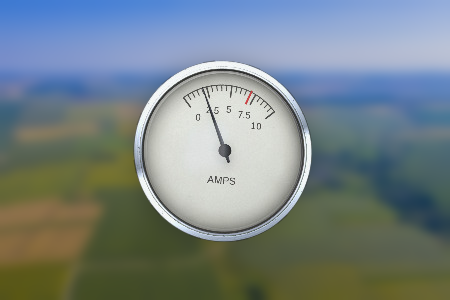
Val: 2 A
